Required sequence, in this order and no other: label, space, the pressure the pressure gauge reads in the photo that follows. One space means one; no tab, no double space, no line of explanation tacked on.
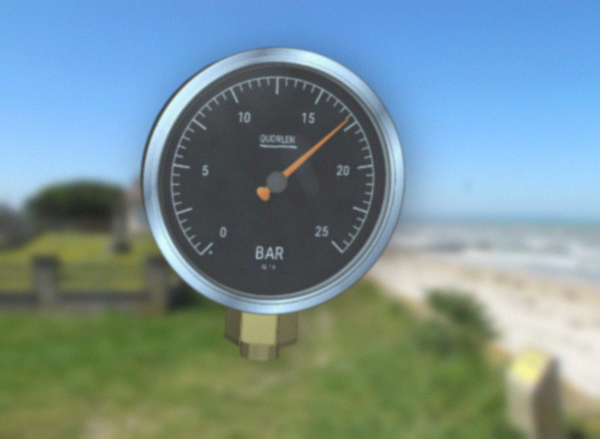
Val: 17 bar
